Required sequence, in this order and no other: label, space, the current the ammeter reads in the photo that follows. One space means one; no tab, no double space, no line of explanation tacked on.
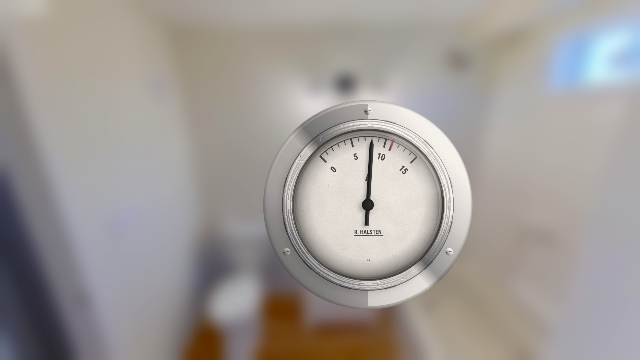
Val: 8 A
